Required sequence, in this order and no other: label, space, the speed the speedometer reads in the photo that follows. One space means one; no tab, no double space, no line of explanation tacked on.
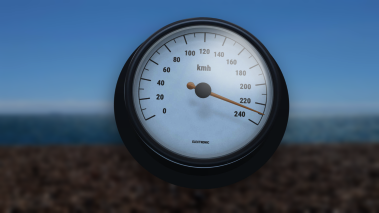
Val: 230 km/h
